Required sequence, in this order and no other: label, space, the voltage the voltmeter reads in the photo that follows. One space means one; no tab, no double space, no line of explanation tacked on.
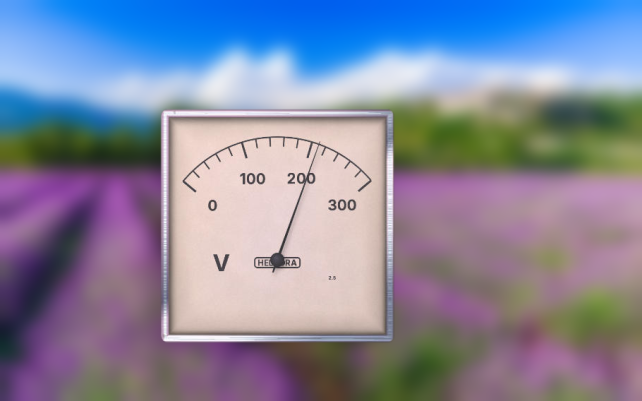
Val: 210 V
